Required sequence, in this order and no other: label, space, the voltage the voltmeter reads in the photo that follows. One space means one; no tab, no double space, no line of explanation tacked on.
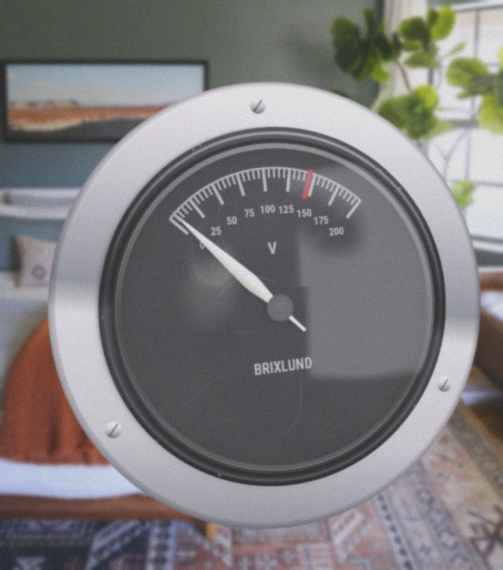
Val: 5 V
